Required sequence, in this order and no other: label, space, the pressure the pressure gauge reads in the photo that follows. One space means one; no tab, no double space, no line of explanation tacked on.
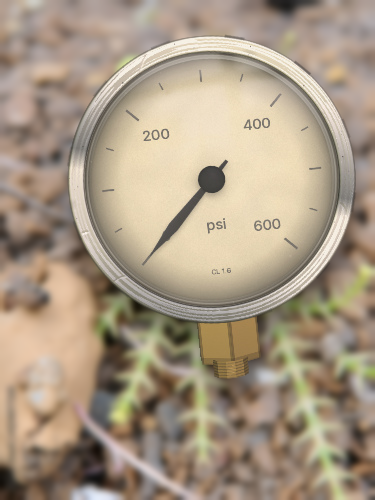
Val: 0 psi
